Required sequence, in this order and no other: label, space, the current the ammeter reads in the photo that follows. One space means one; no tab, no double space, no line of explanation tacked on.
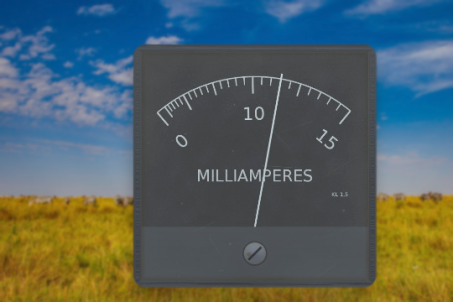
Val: 11.5 mA
